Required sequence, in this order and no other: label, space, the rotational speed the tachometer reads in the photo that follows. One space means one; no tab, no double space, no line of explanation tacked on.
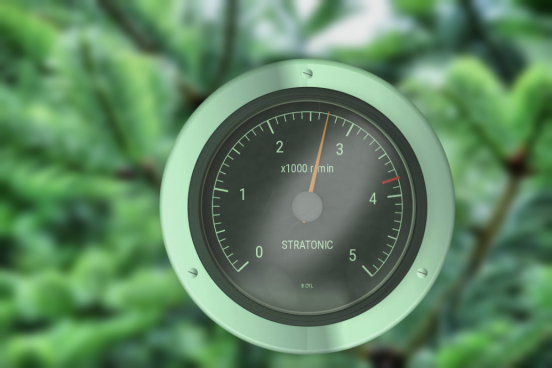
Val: 2700 rpm
